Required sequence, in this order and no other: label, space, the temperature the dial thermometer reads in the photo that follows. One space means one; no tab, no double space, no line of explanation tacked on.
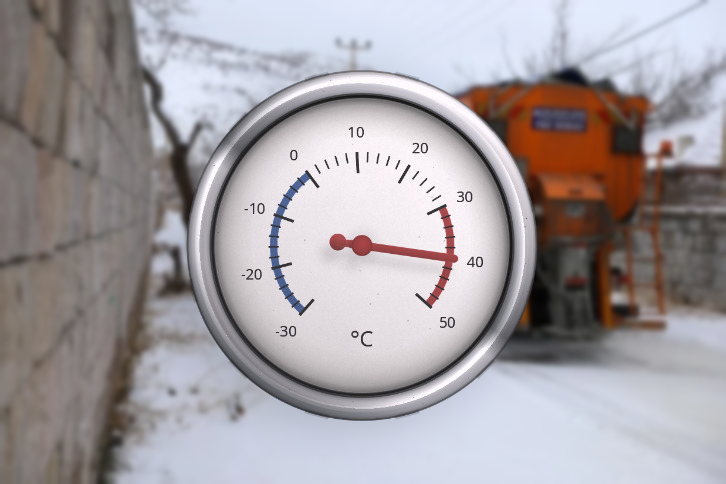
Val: 40 °C
